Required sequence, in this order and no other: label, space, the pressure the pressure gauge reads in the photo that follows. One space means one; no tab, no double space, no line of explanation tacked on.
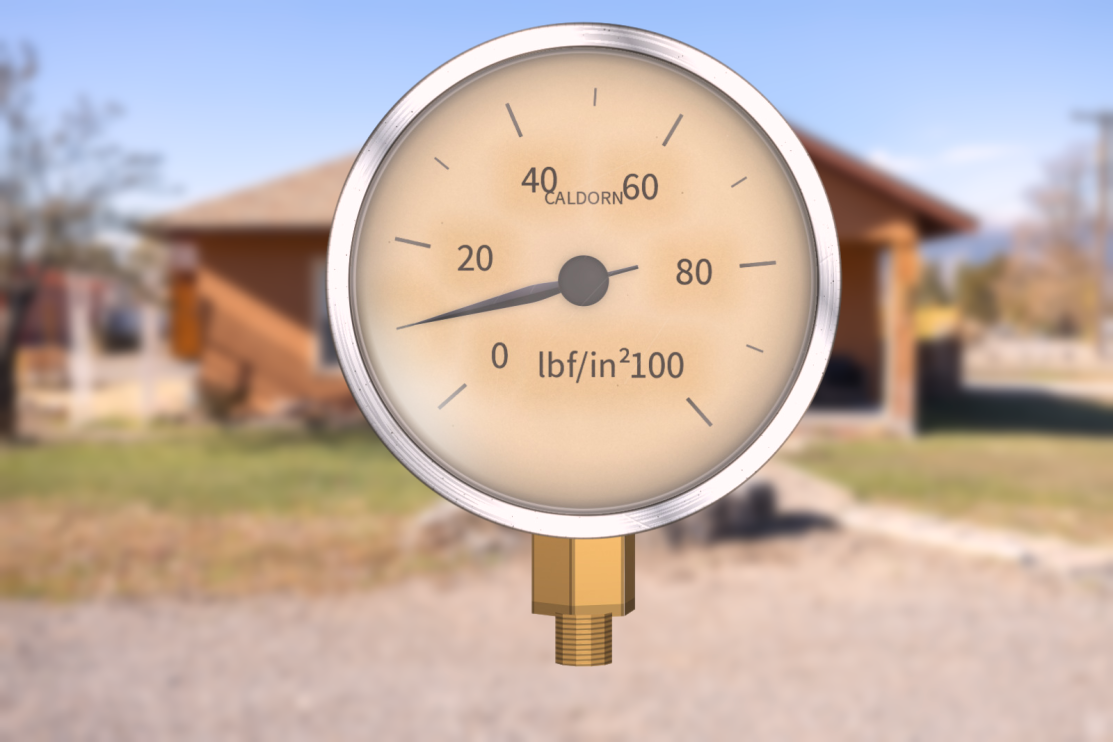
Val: 10 psi
